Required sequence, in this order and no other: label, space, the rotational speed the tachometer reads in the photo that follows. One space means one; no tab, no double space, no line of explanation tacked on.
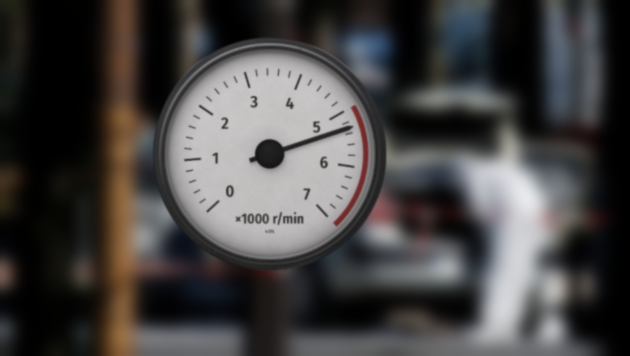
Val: 5300 rpm
